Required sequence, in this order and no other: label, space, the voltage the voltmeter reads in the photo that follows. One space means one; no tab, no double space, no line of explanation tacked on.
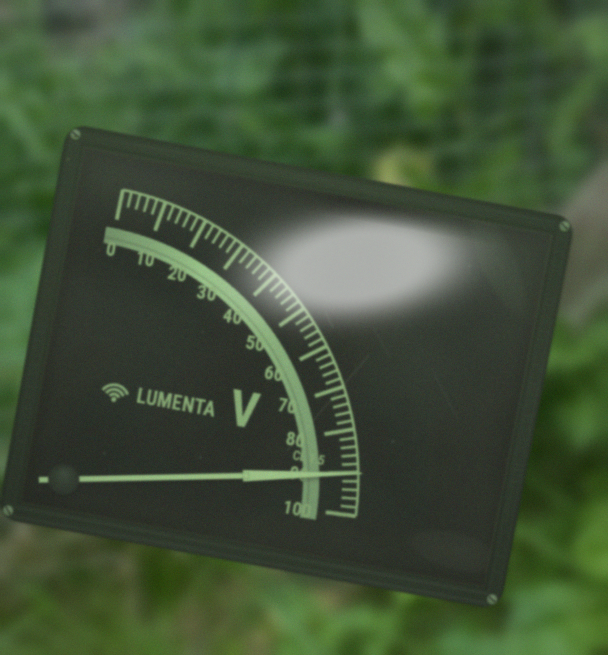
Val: 90 V
